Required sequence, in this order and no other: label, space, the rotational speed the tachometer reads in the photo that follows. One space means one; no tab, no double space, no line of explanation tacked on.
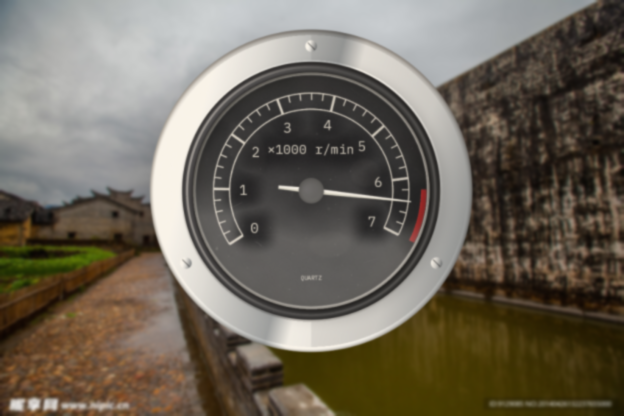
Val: 6400 rpm
